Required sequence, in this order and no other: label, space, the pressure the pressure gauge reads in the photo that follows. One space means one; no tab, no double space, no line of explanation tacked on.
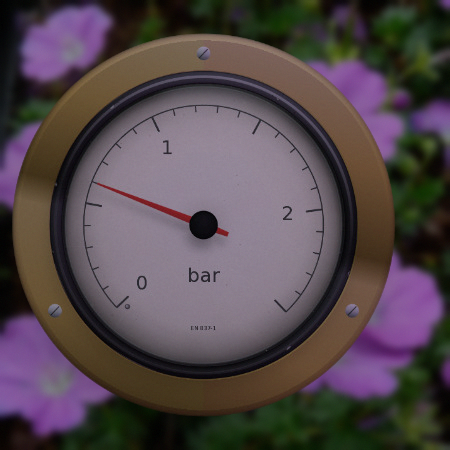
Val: 0.6 bar
